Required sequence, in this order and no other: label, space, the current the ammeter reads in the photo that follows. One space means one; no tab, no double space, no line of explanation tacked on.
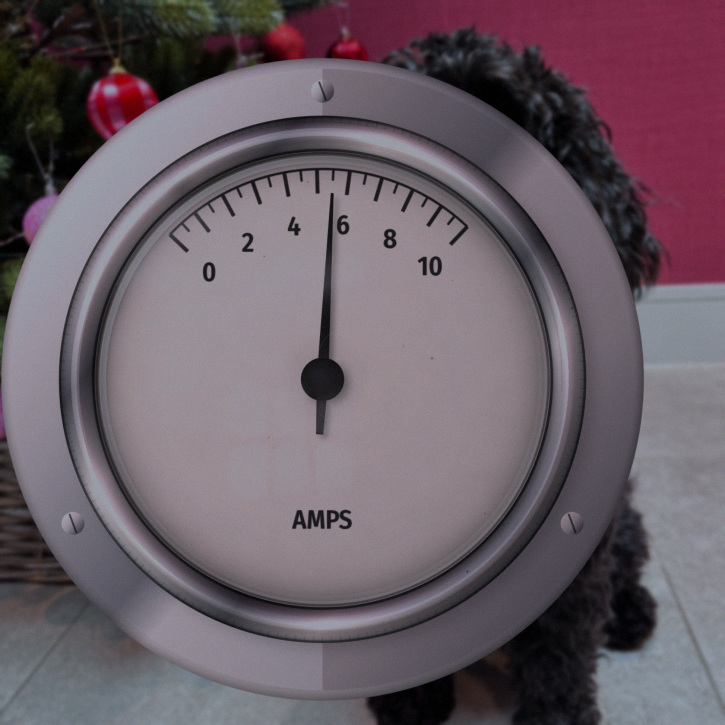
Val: 5.5 A
